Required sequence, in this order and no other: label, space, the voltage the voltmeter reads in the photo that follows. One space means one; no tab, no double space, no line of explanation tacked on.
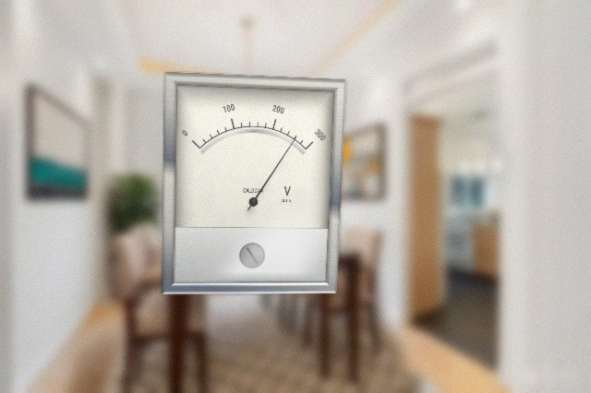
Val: 260 V
